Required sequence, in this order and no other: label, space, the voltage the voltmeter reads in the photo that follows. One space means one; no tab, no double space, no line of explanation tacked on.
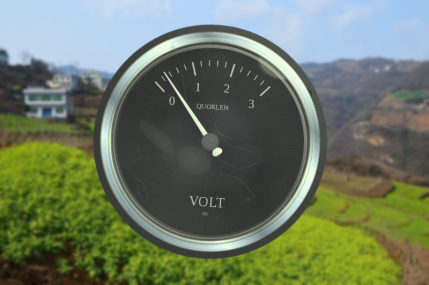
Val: 0.3 V
